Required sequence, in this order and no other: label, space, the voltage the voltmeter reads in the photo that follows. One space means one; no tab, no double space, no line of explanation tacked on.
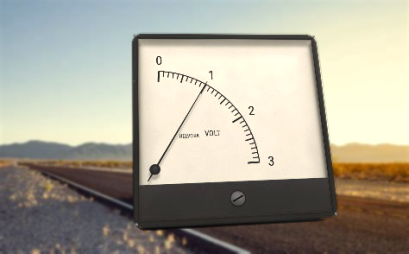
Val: 1 V
